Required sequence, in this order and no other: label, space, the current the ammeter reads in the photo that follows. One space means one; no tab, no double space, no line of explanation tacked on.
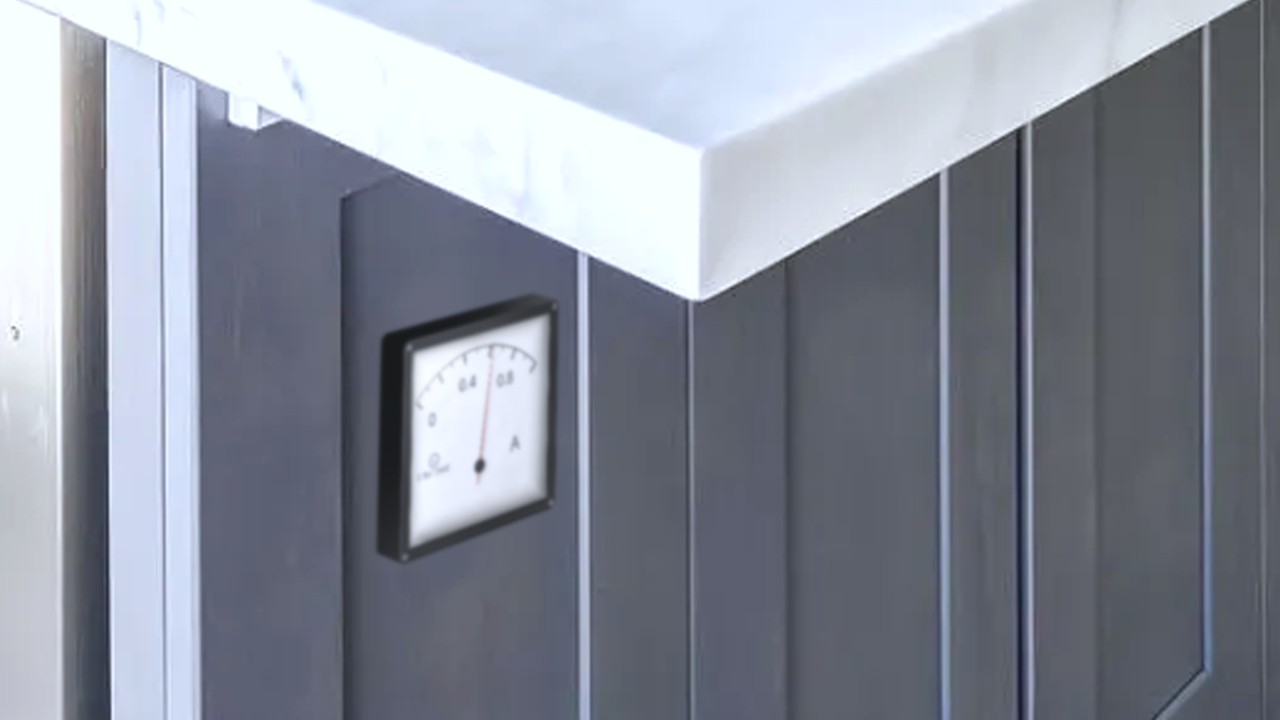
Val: 0.6 A
